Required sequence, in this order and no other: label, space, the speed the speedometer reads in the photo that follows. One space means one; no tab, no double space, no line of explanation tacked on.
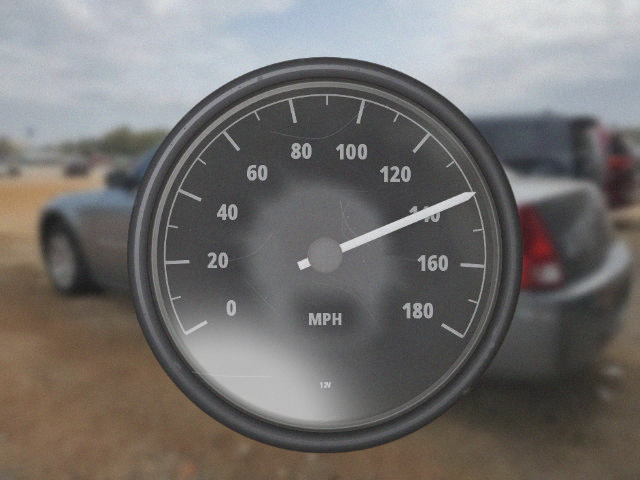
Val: 140 mph
